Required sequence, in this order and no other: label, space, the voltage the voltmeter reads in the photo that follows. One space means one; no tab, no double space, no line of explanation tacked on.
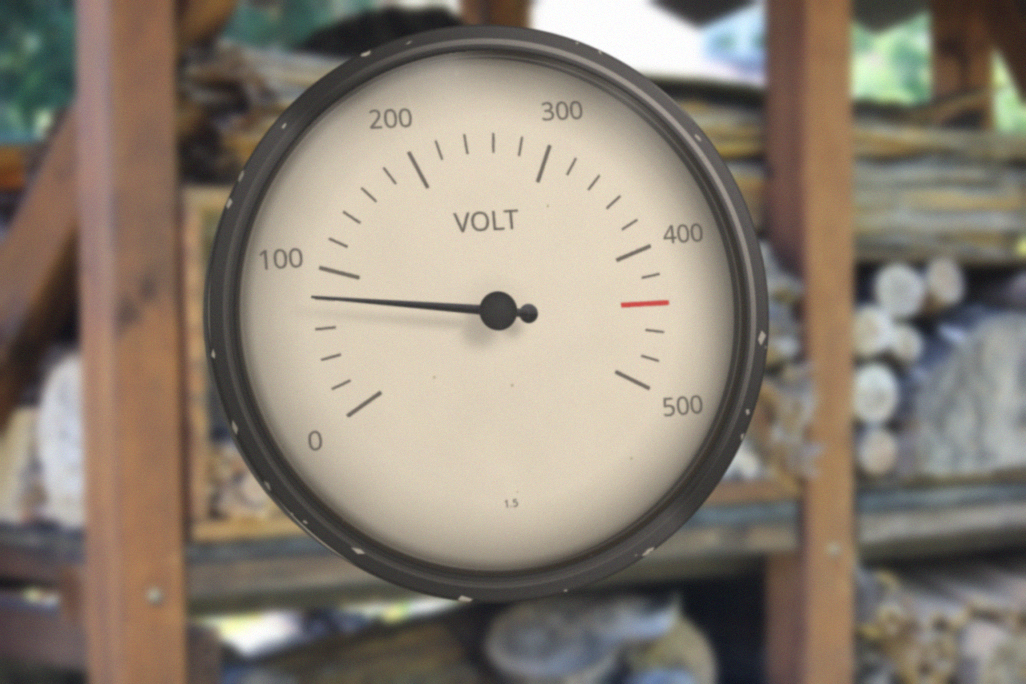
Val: 80 V
